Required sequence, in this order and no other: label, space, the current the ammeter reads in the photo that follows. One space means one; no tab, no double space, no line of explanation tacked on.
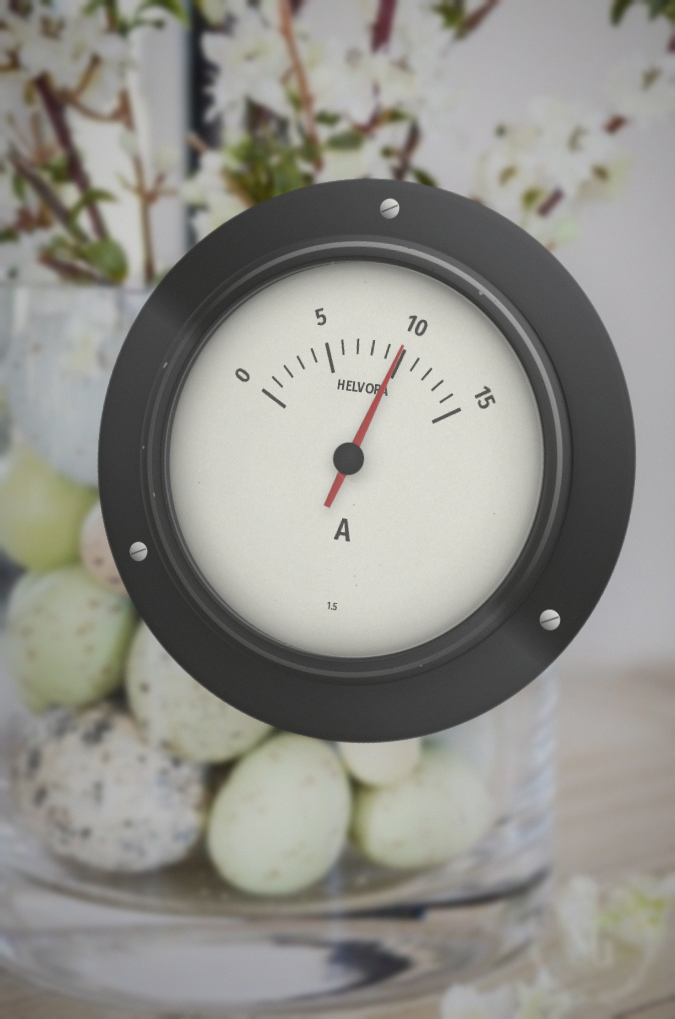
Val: 10 A
